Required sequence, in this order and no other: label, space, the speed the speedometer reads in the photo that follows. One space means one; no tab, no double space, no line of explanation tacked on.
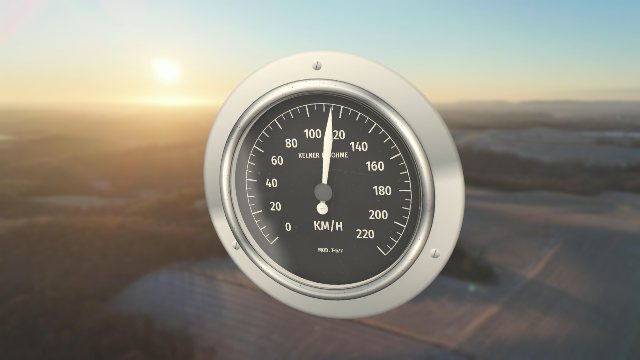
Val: 115 km/h
